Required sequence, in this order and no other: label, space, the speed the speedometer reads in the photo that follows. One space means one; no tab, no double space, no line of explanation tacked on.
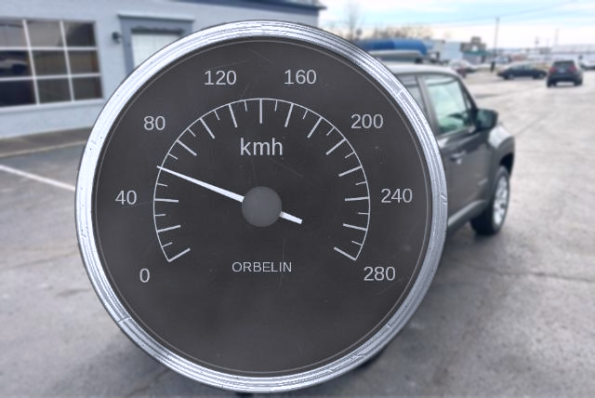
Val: 60 km/h
